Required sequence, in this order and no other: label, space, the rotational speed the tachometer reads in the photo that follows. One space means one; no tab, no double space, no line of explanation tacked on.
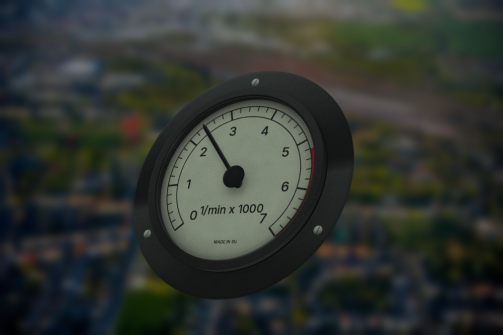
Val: 2400 rpm
